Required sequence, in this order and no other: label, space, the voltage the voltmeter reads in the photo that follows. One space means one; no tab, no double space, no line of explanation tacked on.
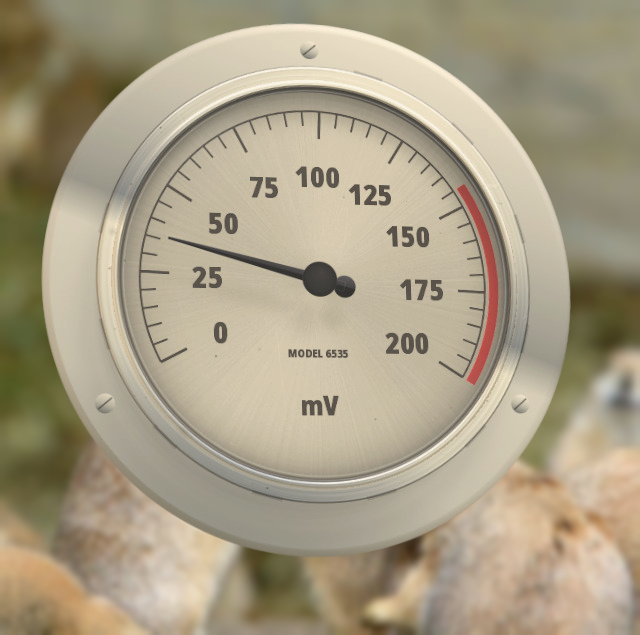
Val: 35 mV
